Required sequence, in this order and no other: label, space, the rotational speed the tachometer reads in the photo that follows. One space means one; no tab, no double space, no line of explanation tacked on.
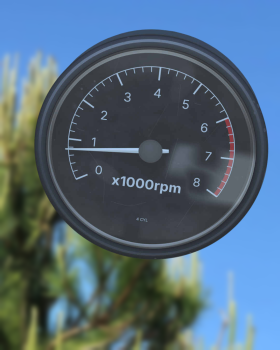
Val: 800 rpm
